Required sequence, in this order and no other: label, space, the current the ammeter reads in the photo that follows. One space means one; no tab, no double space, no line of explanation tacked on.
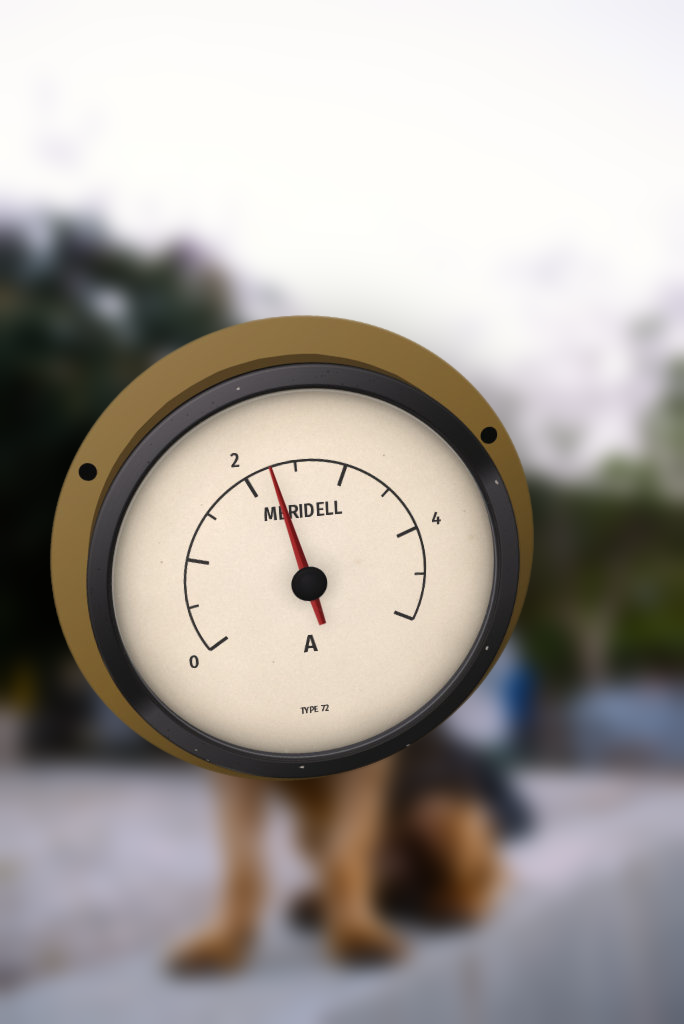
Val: 2.25 A
